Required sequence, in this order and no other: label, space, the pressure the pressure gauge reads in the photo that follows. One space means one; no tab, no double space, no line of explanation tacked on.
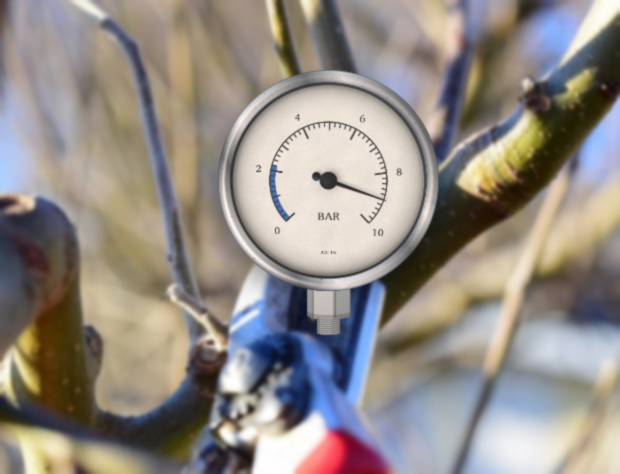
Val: 9 bar
